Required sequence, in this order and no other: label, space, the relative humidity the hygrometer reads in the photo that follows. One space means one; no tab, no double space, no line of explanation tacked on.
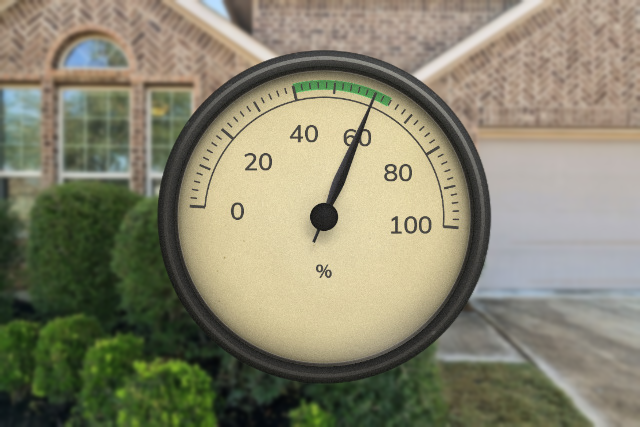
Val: 60 %
